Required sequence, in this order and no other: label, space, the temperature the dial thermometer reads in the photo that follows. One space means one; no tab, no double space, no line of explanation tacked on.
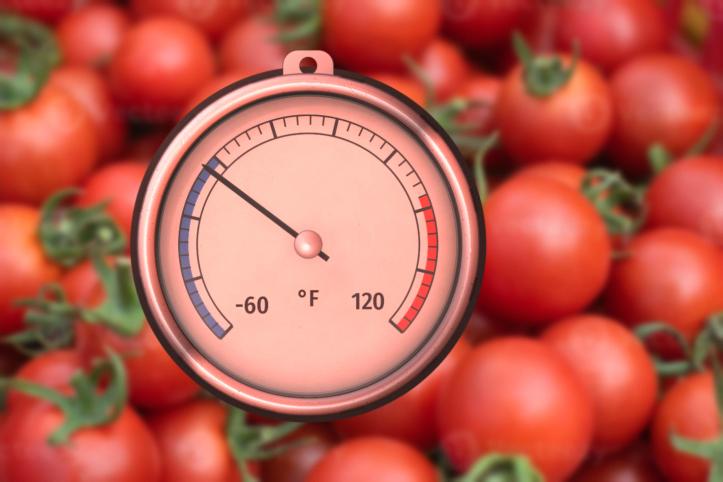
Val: -4 °F
